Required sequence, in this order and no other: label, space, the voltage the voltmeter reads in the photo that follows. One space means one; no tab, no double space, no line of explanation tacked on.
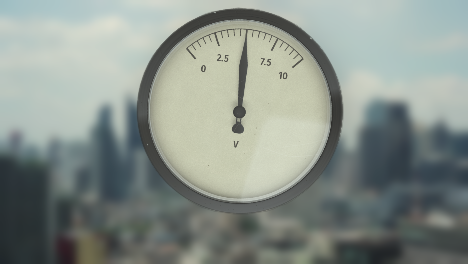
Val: 5 V
